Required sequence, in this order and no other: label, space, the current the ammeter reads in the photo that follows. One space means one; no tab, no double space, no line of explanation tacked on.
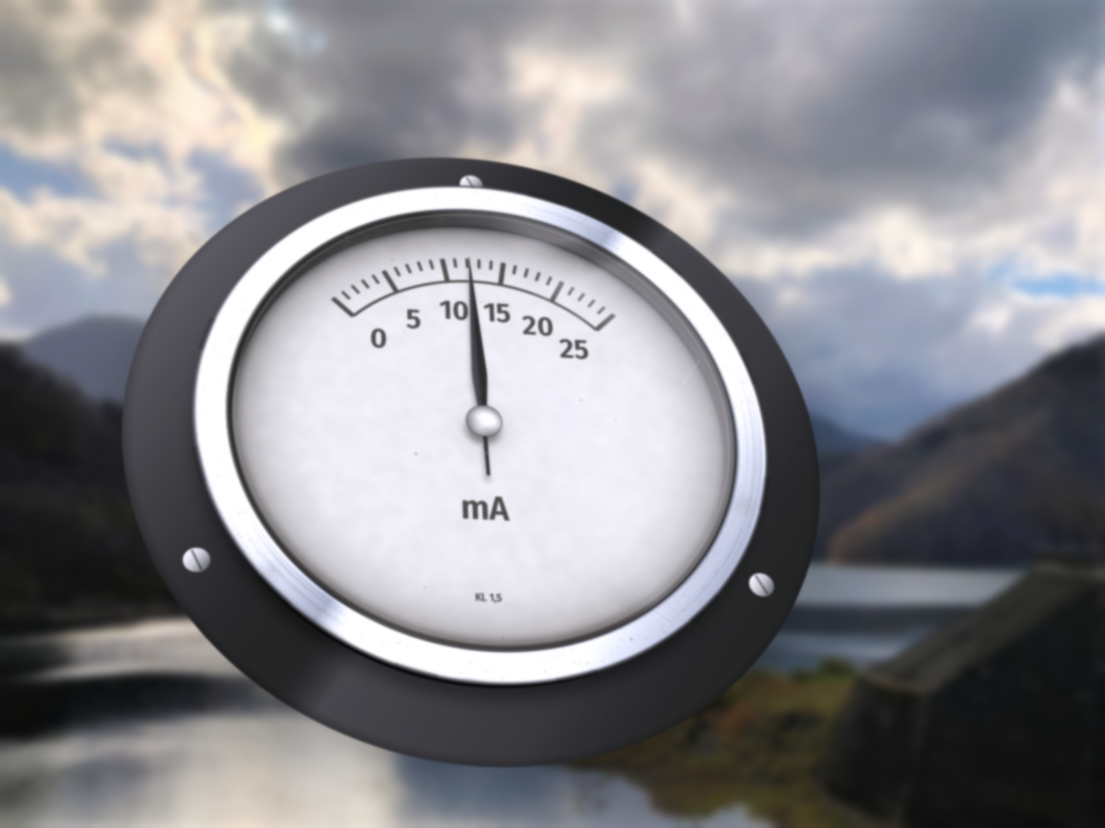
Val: 12 mA
